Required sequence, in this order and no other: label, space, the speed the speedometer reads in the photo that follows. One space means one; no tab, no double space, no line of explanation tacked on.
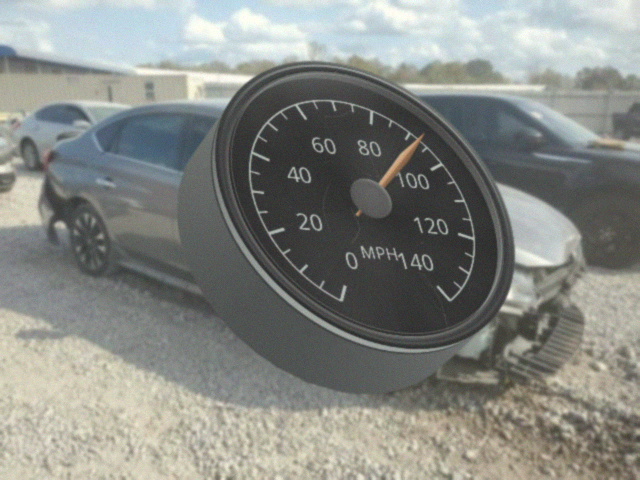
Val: 92.5 mph
